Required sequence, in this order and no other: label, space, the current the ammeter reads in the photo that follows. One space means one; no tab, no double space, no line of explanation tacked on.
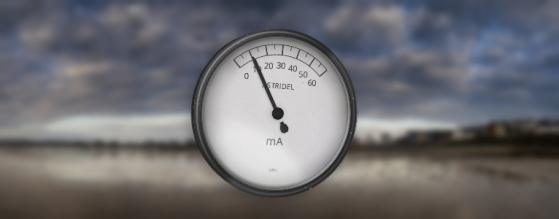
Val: 10 mA
